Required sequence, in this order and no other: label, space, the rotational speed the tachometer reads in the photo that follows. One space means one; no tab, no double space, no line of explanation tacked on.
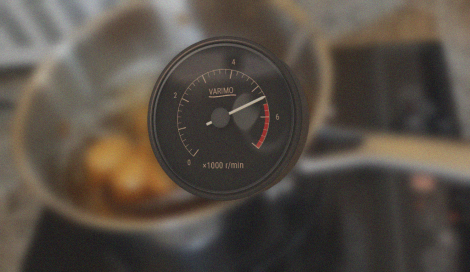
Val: 5400 rpm
